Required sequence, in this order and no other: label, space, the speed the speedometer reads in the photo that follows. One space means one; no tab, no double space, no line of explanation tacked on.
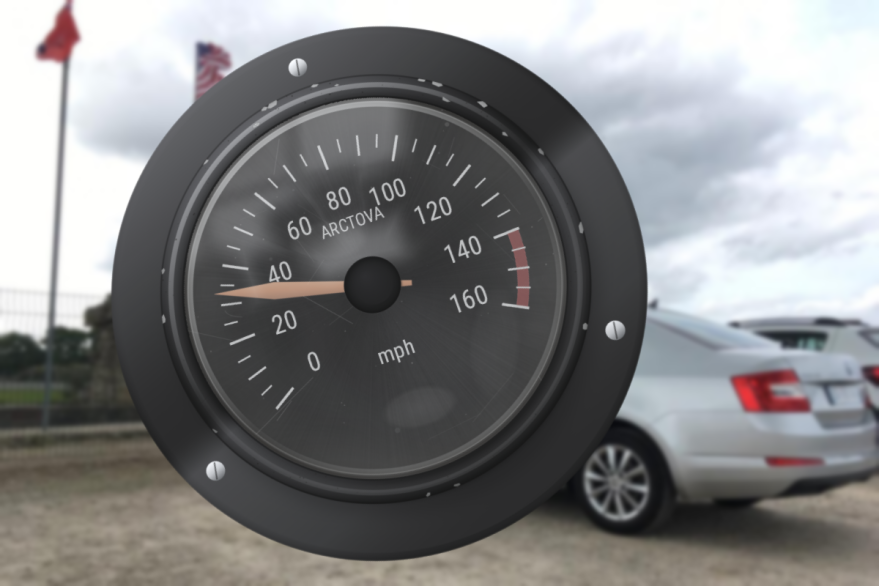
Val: 32.5 mph
